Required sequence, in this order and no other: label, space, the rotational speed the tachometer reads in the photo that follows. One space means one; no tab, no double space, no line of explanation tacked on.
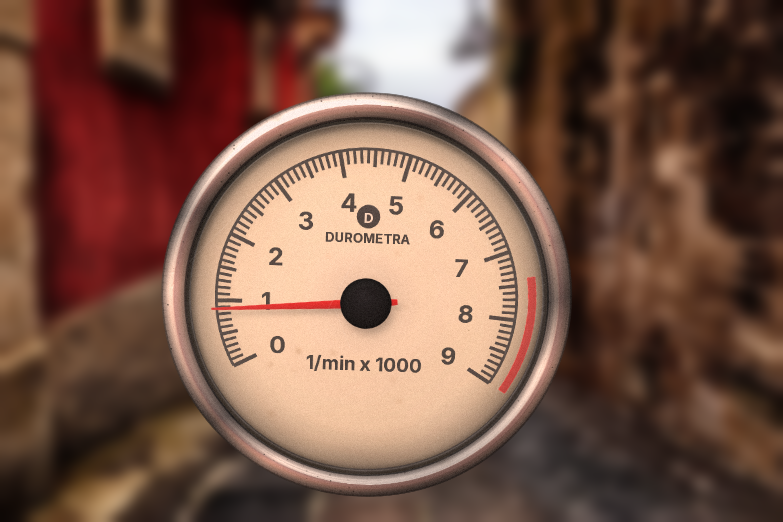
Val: 900 rpm
